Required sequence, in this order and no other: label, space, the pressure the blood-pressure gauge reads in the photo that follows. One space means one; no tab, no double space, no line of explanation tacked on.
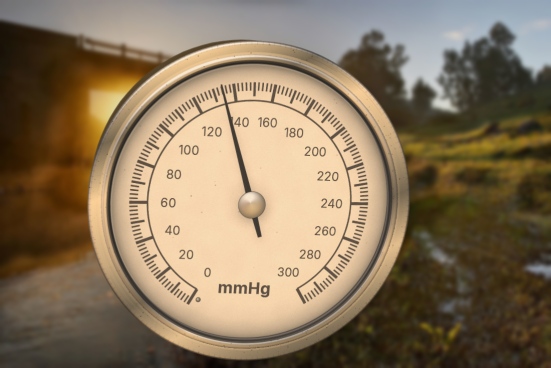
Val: 134 mmHg
